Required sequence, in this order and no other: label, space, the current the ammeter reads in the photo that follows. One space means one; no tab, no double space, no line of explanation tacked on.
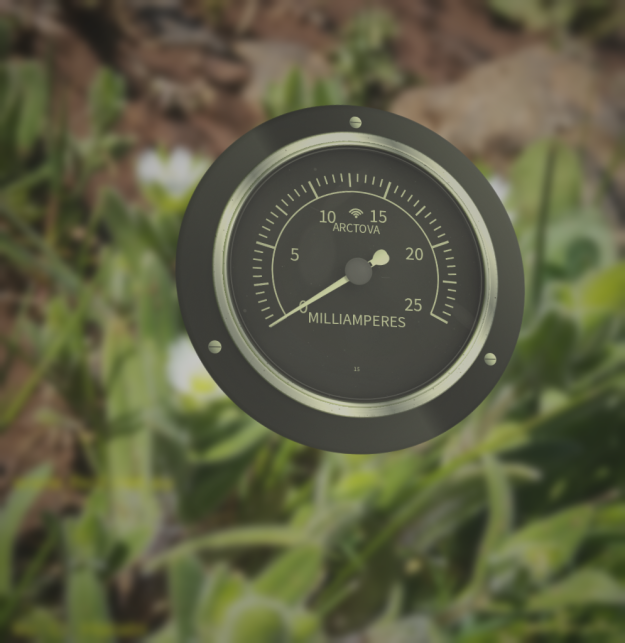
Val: 0 mA
